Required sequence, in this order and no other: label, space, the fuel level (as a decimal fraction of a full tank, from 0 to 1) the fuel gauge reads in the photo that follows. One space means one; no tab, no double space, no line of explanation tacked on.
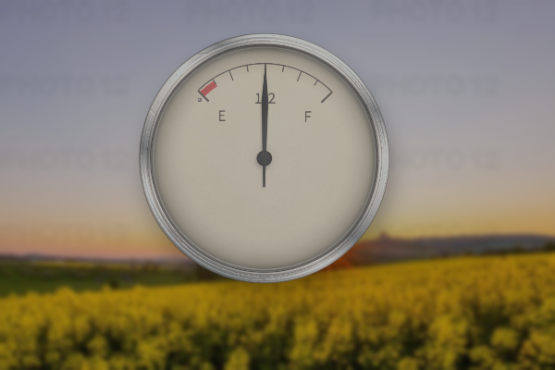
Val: 0.5
